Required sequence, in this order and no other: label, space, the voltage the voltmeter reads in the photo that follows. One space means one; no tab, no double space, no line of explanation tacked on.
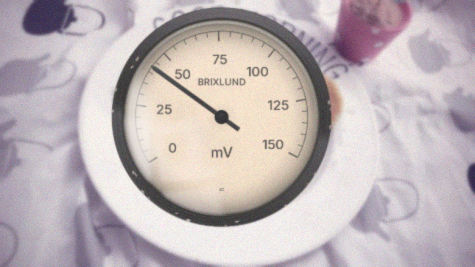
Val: 42.5 mV
